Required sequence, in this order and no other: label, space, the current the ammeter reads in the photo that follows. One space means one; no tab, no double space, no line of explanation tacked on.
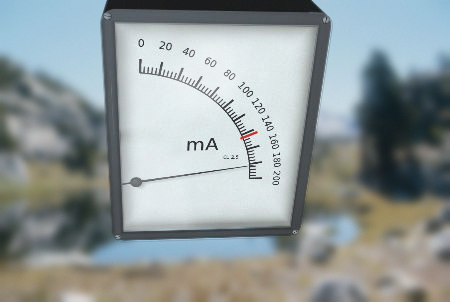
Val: 180 mA
